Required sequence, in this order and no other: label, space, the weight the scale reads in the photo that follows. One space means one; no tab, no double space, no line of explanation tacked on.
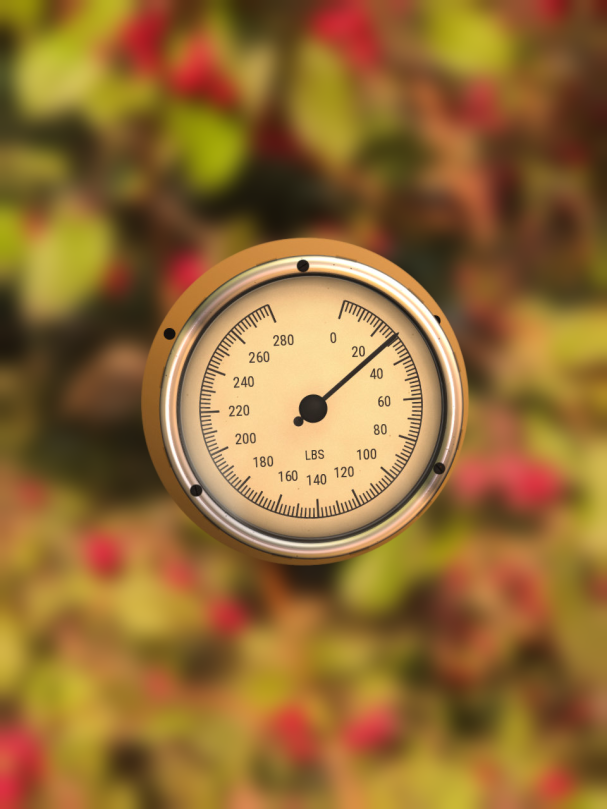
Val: 28 lb
